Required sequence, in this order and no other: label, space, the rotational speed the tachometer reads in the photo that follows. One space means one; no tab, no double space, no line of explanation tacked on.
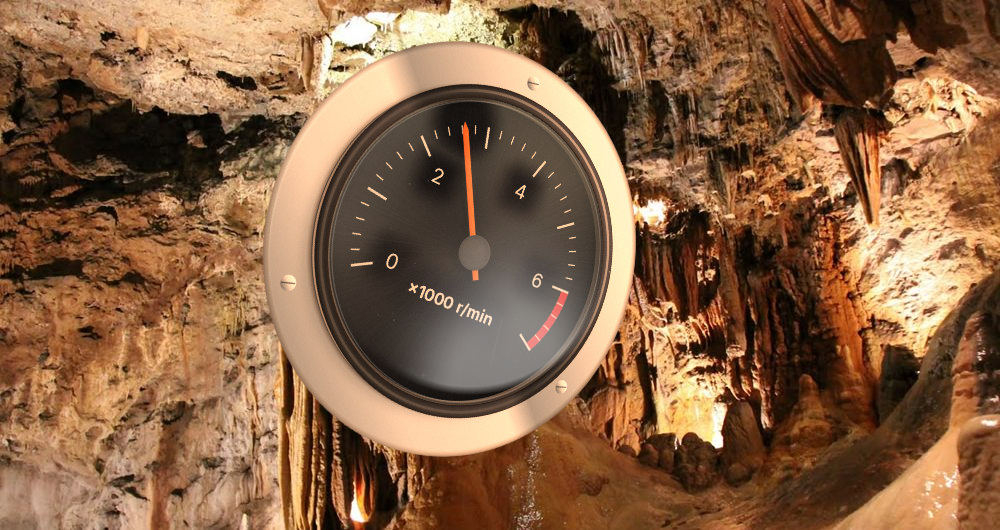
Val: 2600 rpm
